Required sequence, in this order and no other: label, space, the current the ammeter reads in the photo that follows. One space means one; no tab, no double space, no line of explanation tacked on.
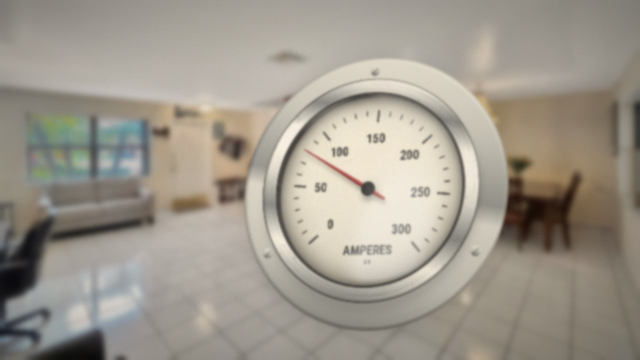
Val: 80 A
